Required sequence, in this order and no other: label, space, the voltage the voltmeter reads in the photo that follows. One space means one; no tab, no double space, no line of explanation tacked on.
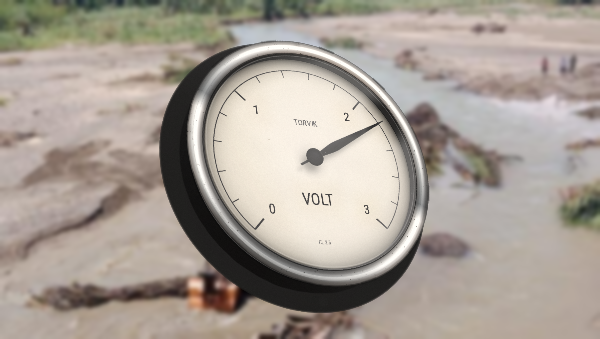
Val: 2.2 V
